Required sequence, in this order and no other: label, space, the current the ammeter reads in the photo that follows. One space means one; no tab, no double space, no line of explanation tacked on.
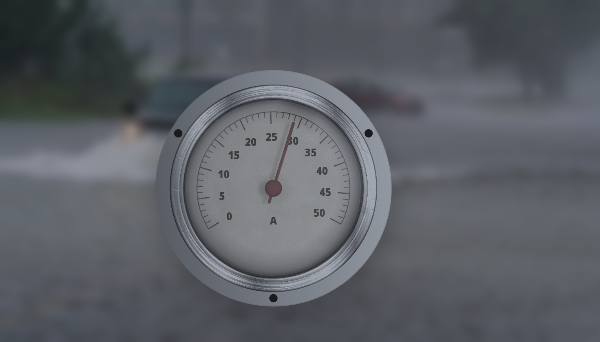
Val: 29 A
